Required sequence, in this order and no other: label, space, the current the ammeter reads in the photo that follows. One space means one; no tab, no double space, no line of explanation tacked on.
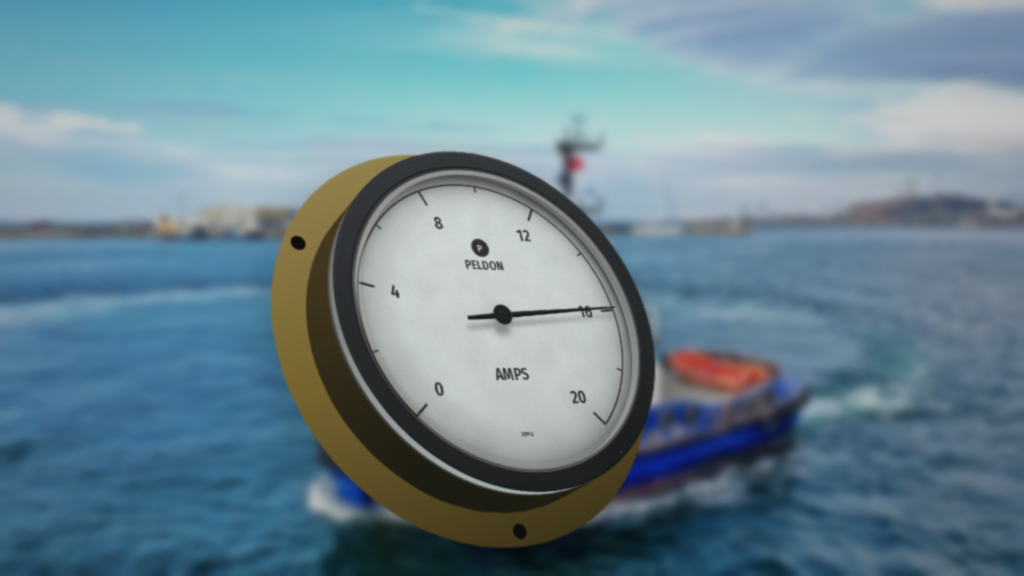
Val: 16 A
